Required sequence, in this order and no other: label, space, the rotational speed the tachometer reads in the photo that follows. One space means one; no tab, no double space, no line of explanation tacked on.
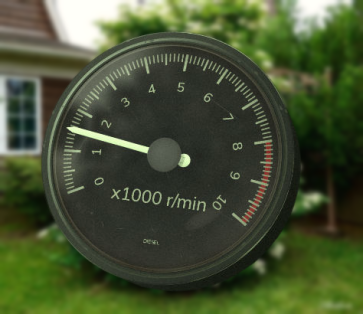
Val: 1500 rpm
